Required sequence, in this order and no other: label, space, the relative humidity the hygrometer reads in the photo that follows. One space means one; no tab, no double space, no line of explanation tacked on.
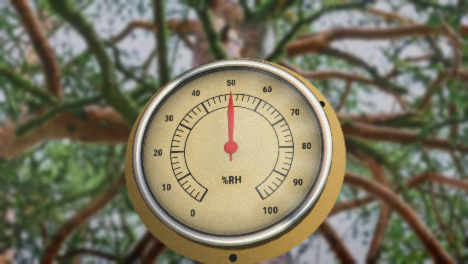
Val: 50 %
